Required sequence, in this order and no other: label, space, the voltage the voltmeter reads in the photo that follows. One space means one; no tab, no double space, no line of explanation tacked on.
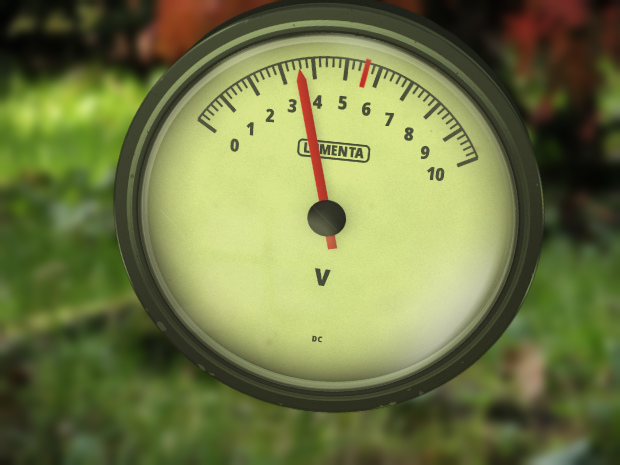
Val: 3.6 V
